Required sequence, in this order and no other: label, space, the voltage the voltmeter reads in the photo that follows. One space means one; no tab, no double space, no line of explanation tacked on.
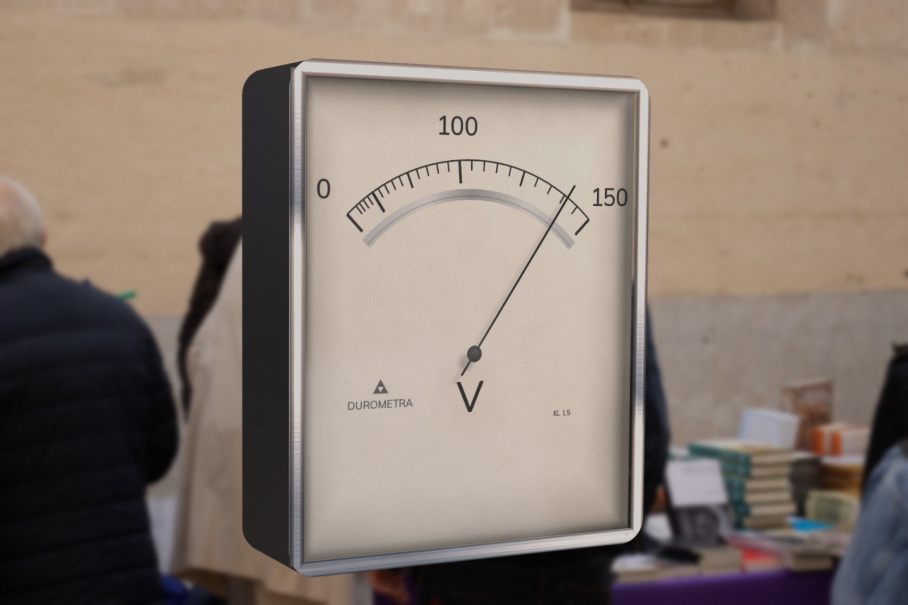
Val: 140 V
